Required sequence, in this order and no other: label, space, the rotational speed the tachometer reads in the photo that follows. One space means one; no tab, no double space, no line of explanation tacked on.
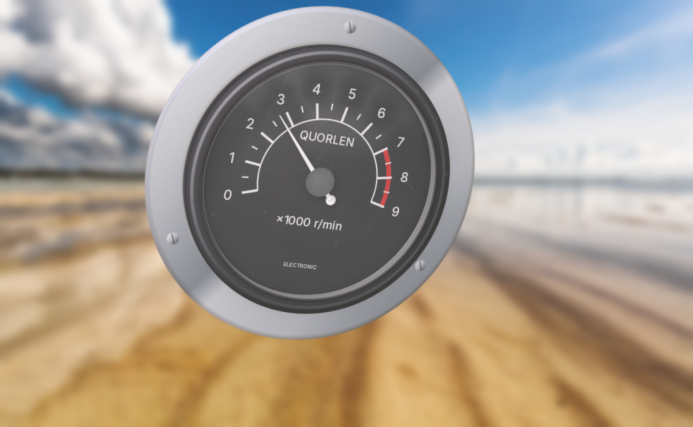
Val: 2750 rpm
